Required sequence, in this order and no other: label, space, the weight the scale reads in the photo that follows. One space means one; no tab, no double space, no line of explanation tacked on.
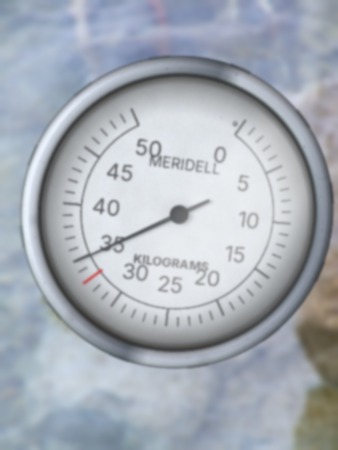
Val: 35 kg
